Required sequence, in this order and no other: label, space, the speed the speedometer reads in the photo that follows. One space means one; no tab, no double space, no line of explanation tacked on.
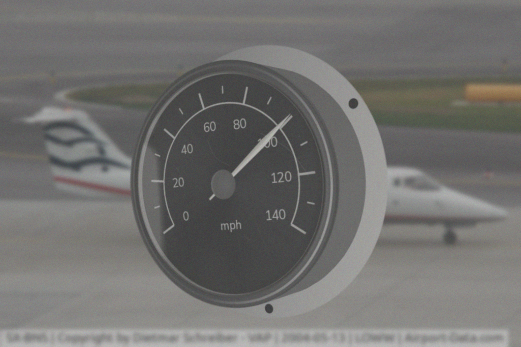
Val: 100 mph
